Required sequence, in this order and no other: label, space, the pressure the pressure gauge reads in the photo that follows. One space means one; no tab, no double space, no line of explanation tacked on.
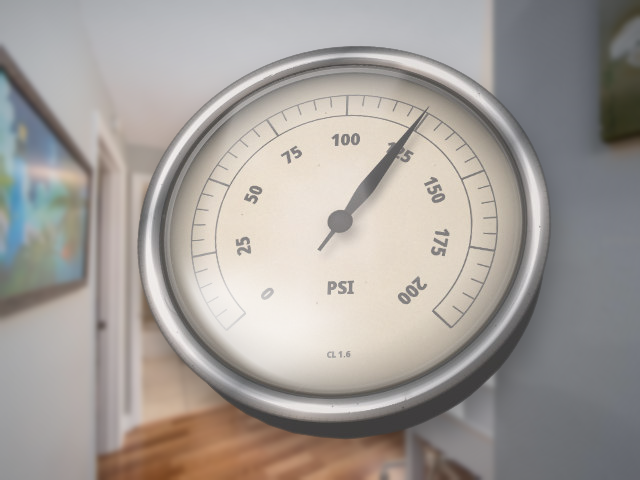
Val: 125 psi
